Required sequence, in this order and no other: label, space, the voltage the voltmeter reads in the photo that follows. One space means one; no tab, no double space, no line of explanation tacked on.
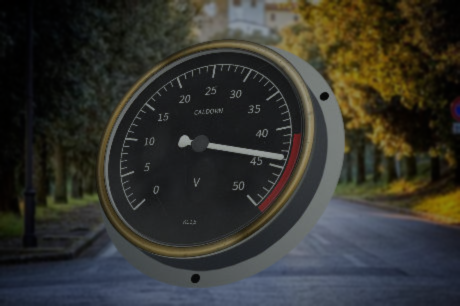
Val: 44 V
